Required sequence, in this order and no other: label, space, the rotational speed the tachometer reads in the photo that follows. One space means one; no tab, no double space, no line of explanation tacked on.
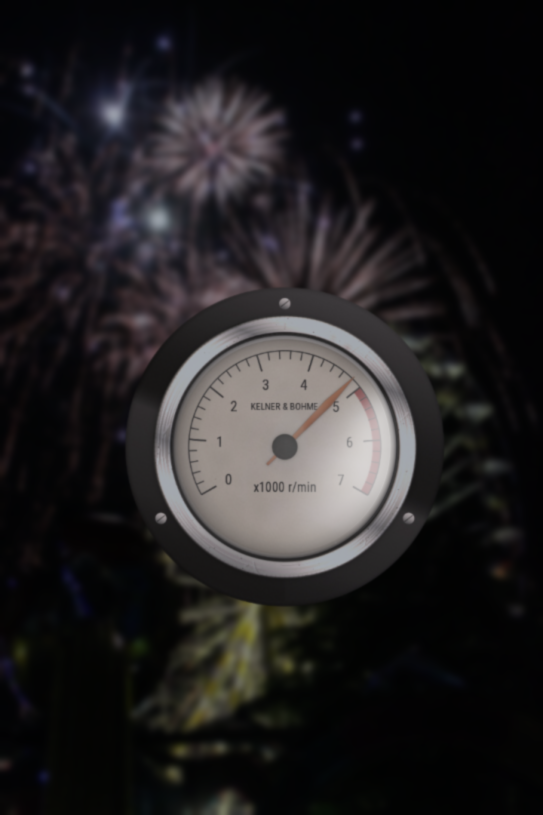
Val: 4800 rpm
